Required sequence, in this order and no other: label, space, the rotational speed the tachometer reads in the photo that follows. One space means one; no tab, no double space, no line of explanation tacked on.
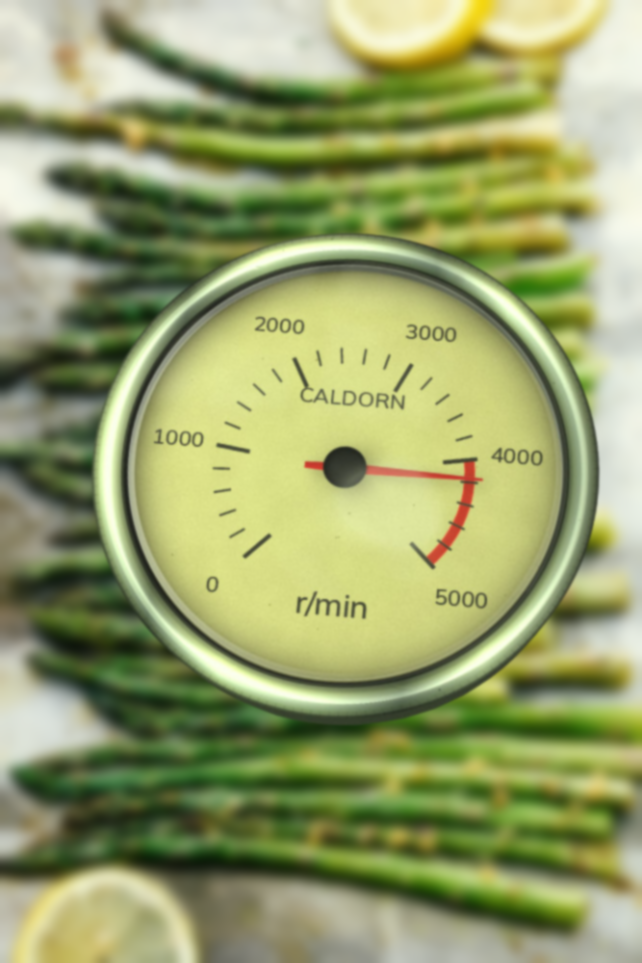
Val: 4200 rpm
